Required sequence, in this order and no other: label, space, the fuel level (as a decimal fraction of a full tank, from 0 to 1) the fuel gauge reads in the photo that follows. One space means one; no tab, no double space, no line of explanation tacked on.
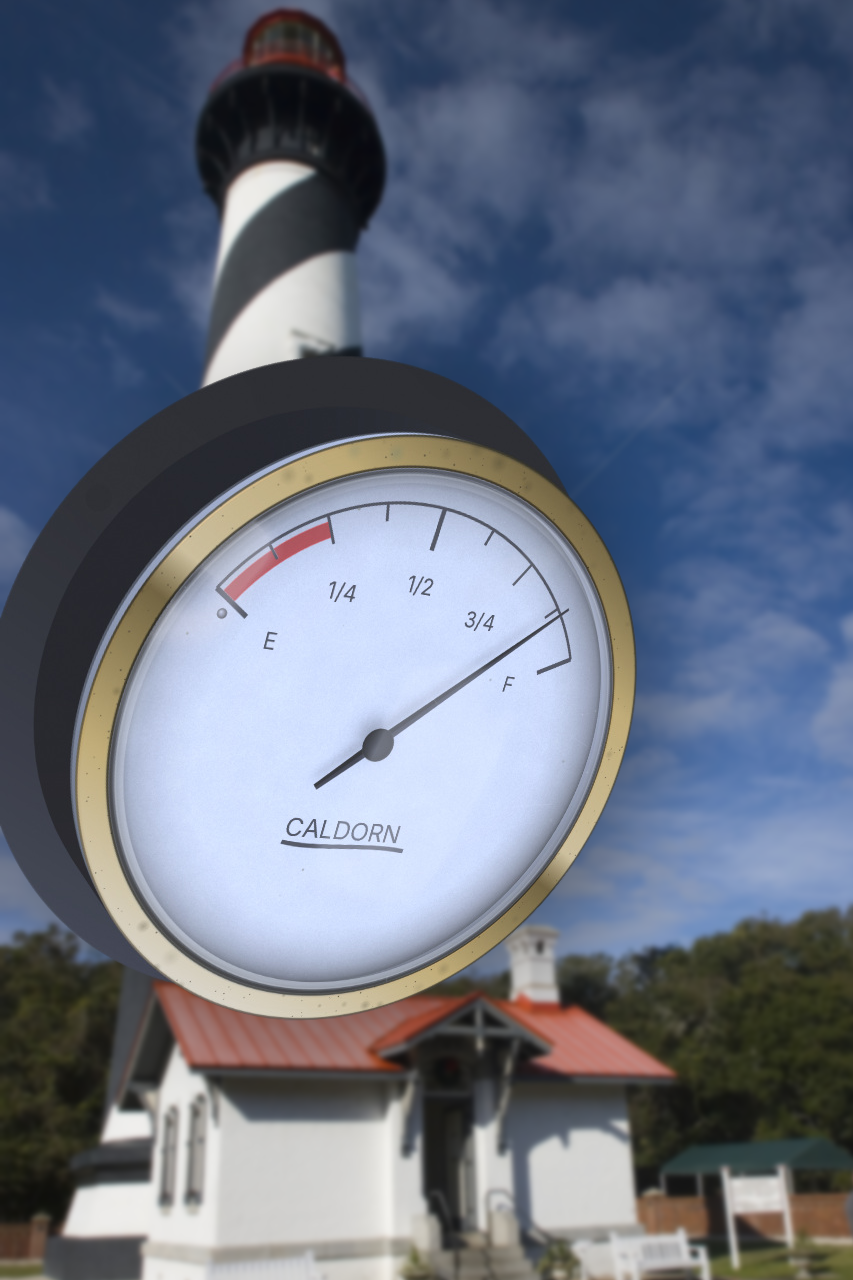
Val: 0.875
